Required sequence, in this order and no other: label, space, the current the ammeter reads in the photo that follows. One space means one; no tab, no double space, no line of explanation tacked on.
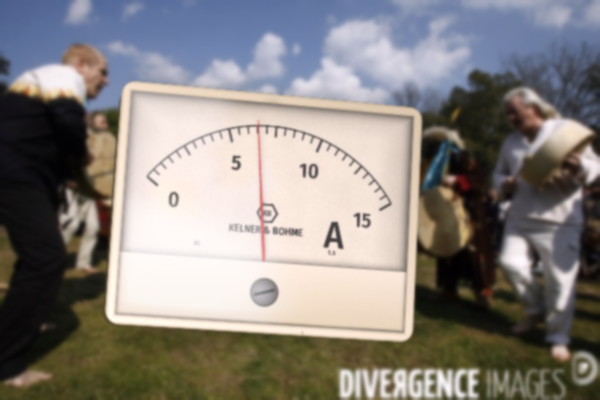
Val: 6.5 A
